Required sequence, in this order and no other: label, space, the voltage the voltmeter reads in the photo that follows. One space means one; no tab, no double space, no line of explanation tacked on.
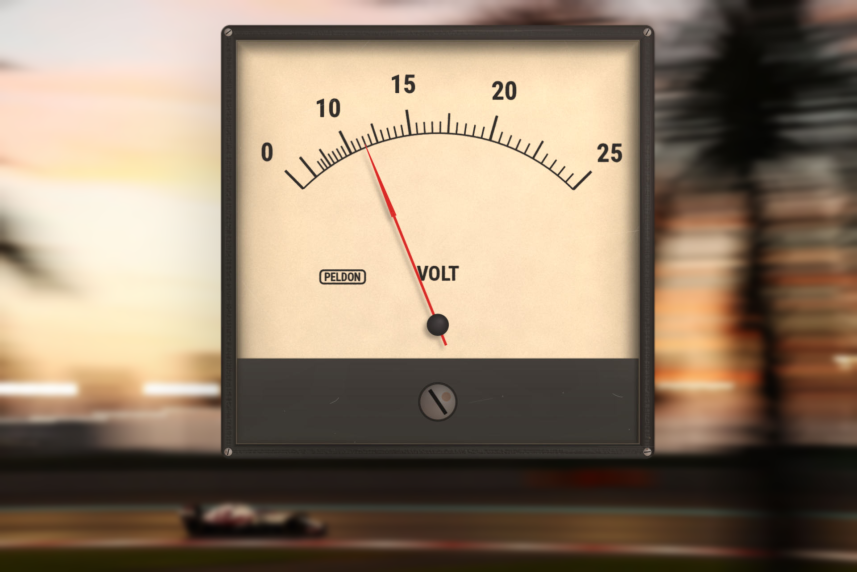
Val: 11.5 V
